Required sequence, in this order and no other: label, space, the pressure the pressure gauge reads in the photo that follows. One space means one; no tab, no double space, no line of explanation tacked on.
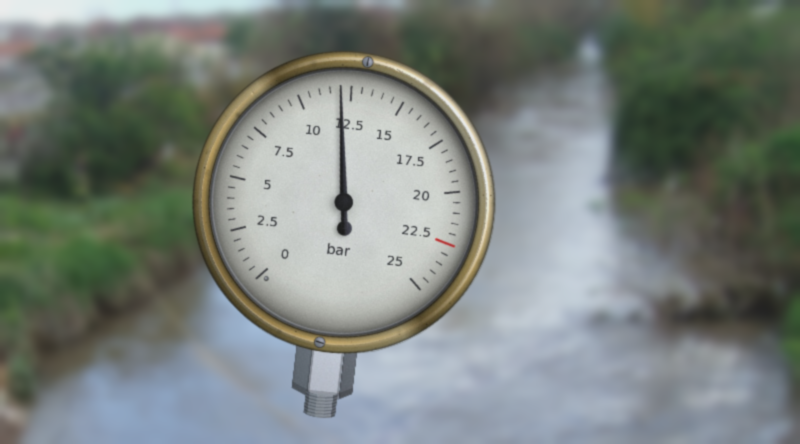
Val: 12 bar
